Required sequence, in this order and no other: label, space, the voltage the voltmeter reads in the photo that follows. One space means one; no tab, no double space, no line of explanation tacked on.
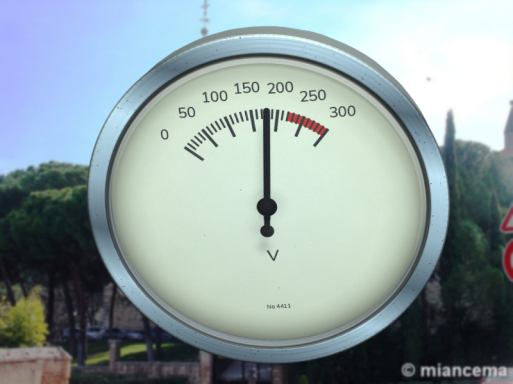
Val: 180 V
